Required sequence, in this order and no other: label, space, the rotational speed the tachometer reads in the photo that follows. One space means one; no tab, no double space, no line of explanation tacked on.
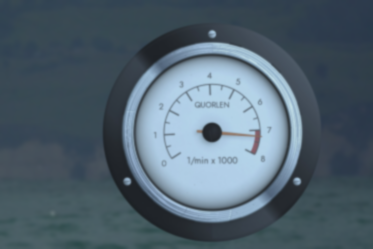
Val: 7250 rpm
